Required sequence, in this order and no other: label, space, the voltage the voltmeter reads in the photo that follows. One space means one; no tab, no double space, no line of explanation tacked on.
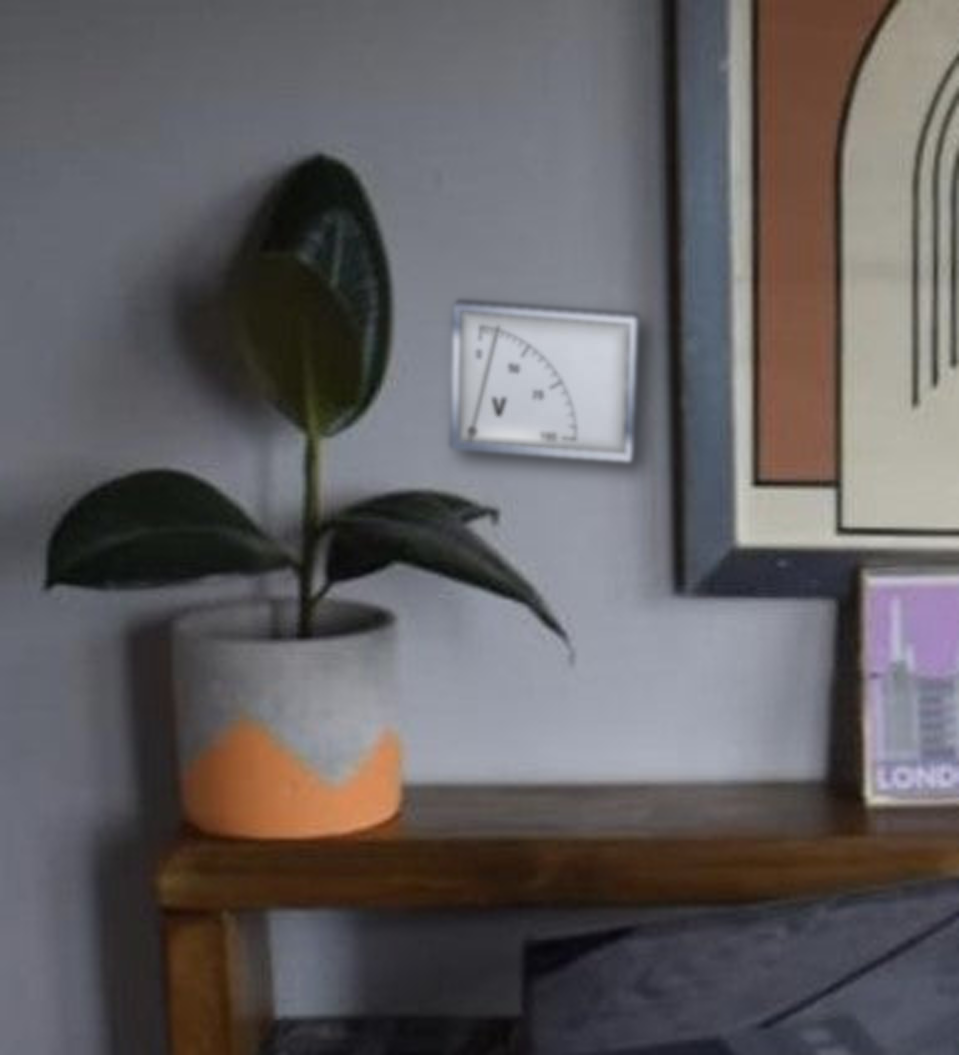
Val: 25 V
